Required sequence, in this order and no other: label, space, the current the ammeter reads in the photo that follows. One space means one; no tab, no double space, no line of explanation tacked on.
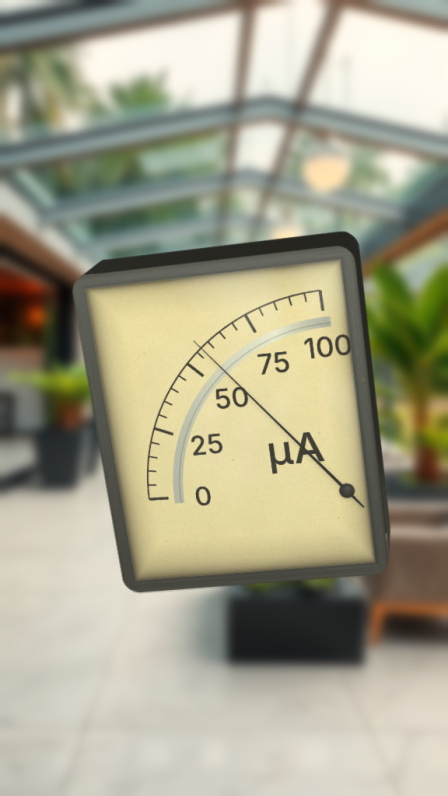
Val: 57.5 µA
